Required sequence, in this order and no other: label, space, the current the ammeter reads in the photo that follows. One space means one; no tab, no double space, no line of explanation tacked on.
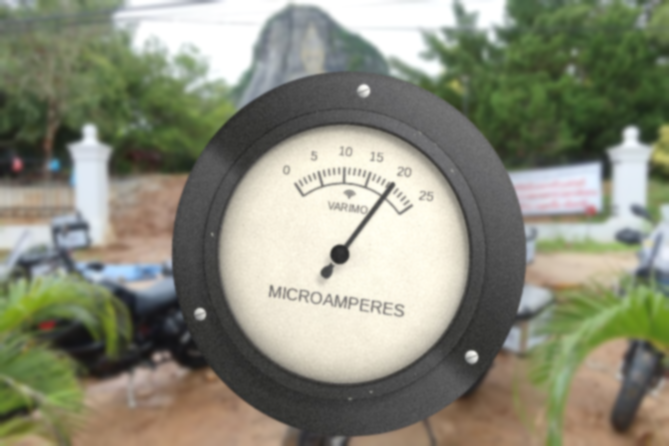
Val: 20 µA
